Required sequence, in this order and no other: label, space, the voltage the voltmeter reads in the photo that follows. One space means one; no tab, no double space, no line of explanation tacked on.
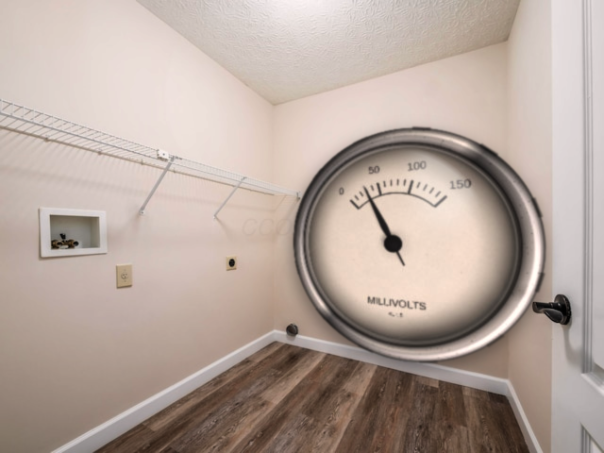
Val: 30 mV
